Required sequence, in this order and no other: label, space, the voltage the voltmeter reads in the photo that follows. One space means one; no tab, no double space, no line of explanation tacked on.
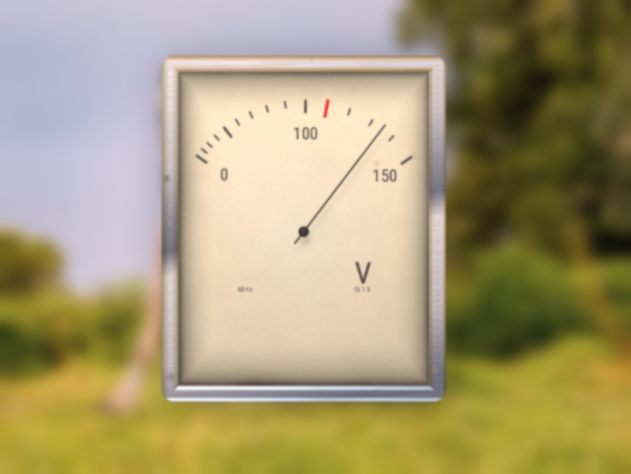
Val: 135 V
